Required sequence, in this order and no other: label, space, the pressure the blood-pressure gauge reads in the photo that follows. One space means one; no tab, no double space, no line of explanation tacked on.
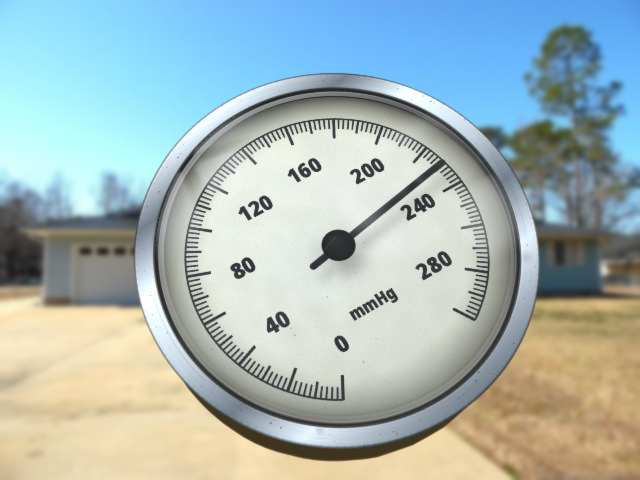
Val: 230 mmHg
